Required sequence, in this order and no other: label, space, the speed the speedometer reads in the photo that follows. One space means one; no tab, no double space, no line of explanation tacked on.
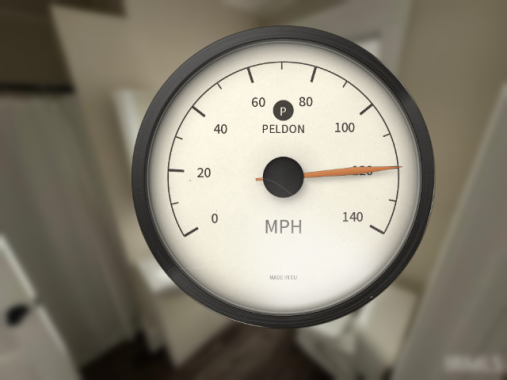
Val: 120 mph
